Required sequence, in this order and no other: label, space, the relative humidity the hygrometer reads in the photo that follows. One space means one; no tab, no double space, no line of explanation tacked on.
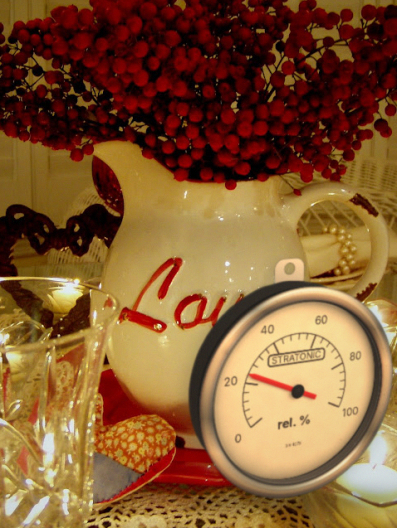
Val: 24 %
